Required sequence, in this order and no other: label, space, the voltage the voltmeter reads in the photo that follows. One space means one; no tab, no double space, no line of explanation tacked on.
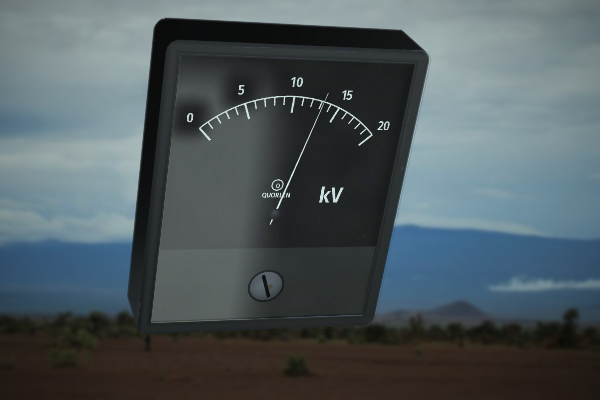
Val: 13 kV
